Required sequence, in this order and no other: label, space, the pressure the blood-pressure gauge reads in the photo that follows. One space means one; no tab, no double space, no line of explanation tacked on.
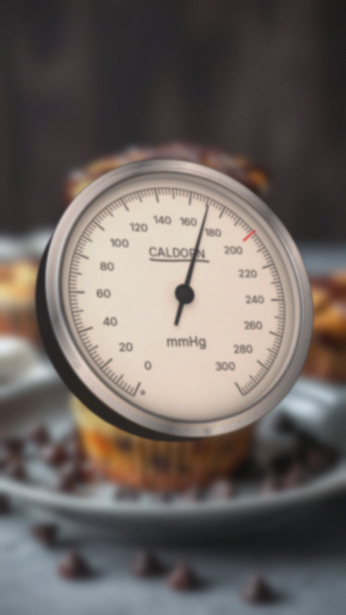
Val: 170 mmHg
